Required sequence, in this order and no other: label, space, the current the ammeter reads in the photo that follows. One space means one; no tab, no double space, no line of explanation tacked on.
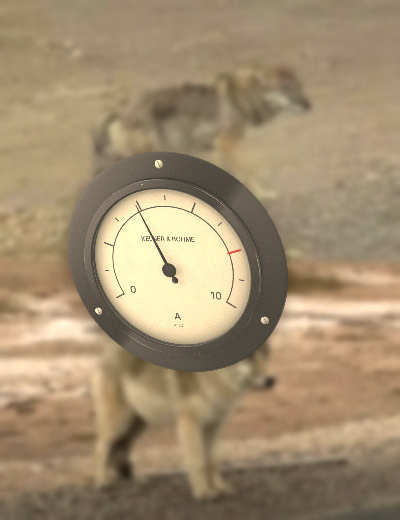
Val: 4 A
